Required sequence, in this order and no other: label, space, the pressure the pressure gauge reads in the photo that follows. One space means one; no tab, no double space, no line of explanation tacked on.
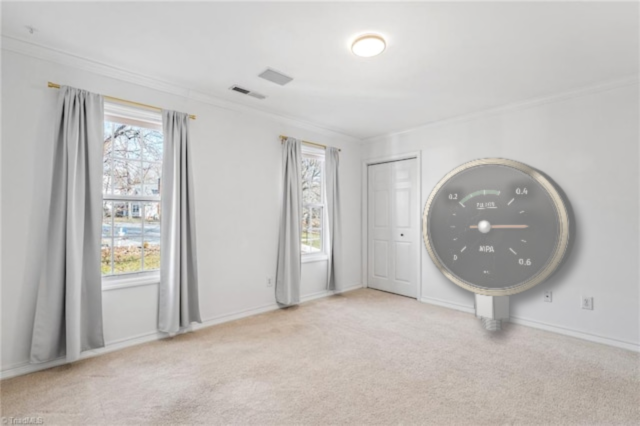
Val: 0.5 MPa
